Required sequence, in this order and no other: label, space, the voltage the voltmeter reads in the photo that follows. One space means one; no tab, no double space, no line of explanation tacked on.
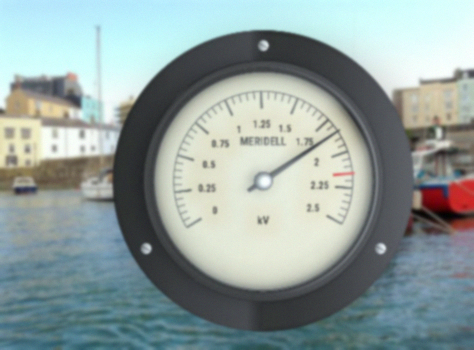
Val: 1.85 kV
